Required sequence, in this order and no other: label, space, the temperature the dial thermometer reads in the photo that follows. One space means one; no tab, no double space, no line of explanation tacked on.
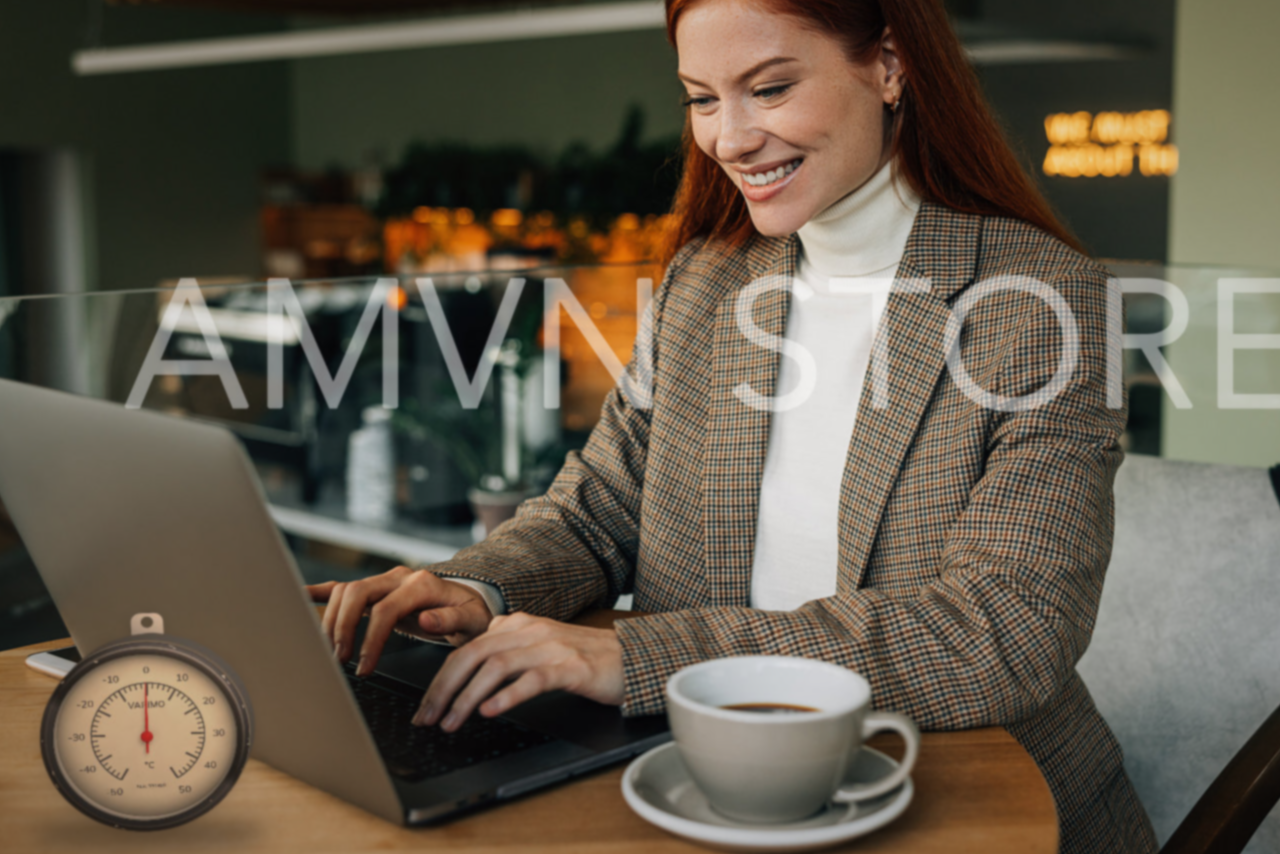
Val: 0 °C
